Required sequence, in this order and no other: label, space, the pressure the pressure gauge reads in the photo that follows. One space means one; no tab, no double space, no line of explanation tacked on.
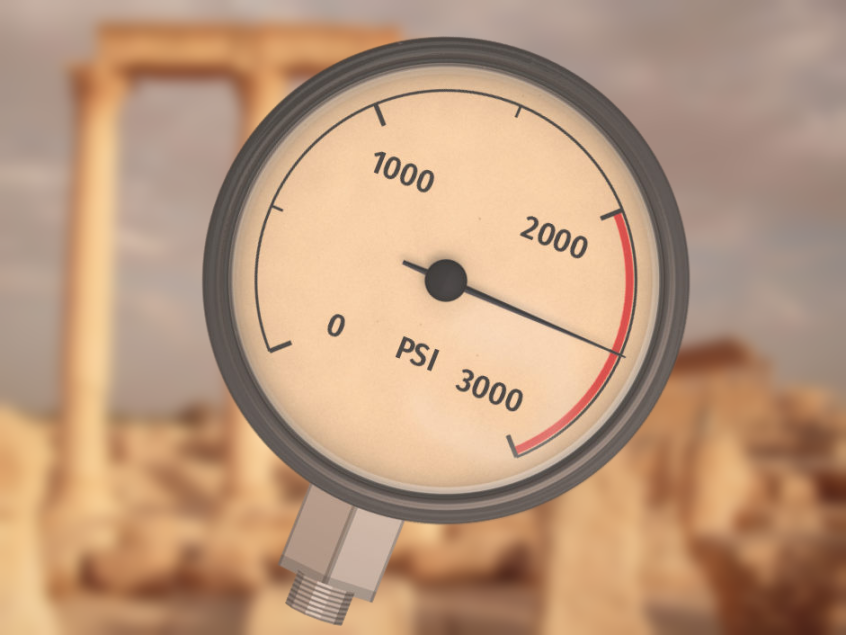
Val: 2500 psi
